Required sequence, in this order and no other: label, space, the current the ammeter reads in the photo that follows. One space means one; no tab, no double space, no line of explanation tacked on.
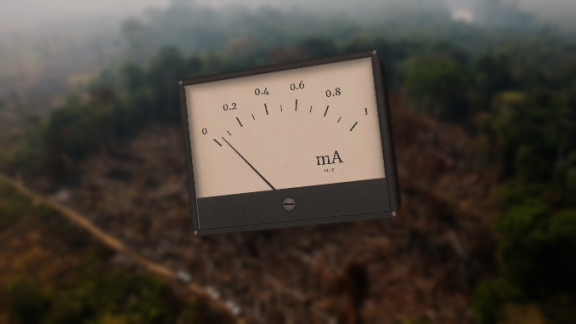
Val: 0.05 mA
